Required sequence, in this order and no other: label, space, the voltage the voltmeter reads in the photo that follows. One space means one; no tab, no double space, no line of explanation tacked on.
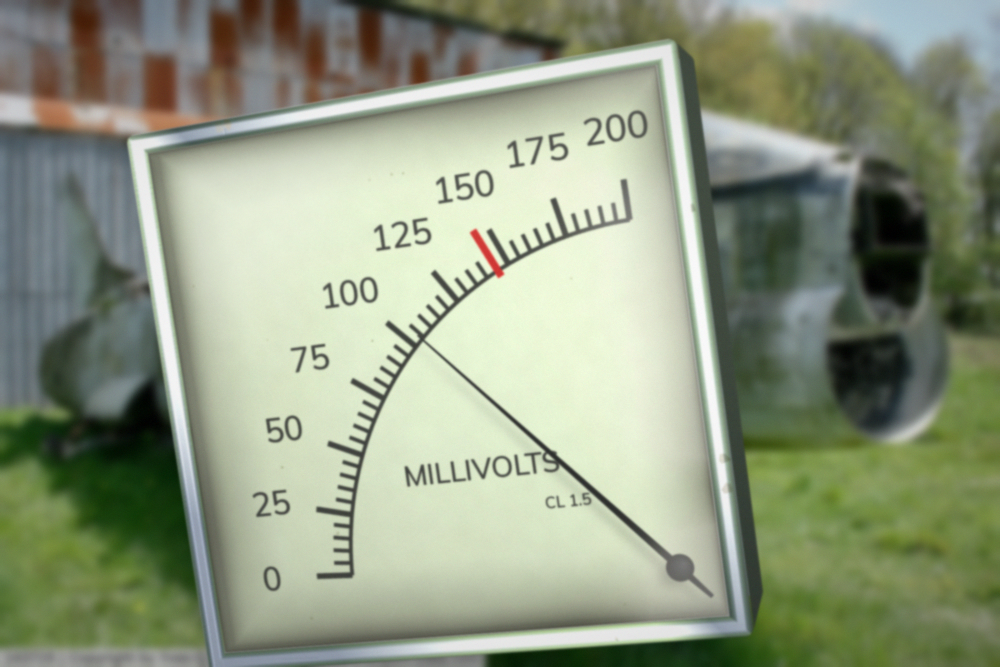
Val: 105 mV
